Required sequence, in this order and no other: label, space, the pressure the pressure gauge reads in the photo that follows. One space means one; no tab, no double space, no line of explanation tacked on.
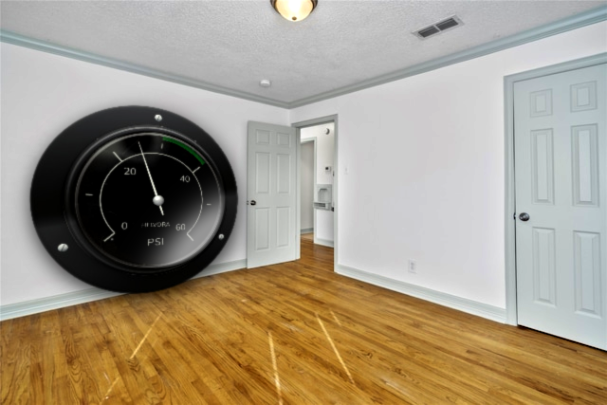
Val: 25 psi
